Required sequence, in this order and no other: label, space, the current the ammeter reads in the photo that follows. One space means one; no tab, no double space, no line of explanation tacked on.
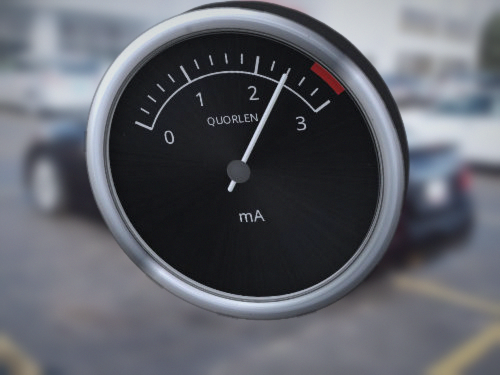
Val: 2.4 mA
